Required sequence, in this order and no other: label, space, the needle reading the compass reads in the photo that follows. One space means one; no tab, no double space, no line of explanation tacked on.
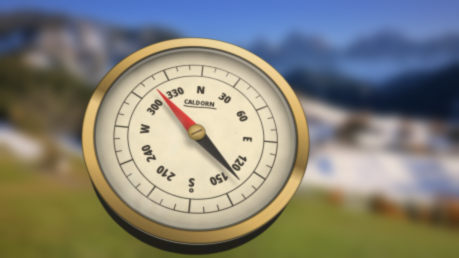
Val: 315 °
